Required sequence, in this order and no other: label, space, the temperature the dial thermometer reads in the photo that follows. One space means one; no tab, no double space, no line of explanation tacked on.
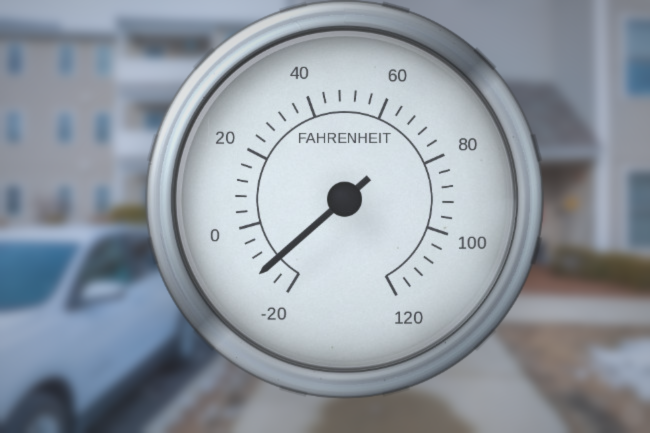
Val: -12 °F
